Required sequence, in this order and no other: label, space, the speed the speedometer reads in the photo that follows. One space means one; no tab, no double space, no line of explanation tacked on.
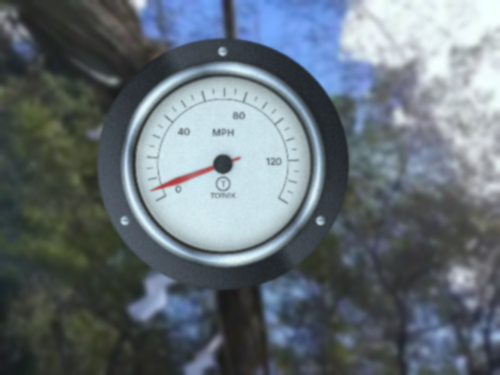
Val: 5 mph
